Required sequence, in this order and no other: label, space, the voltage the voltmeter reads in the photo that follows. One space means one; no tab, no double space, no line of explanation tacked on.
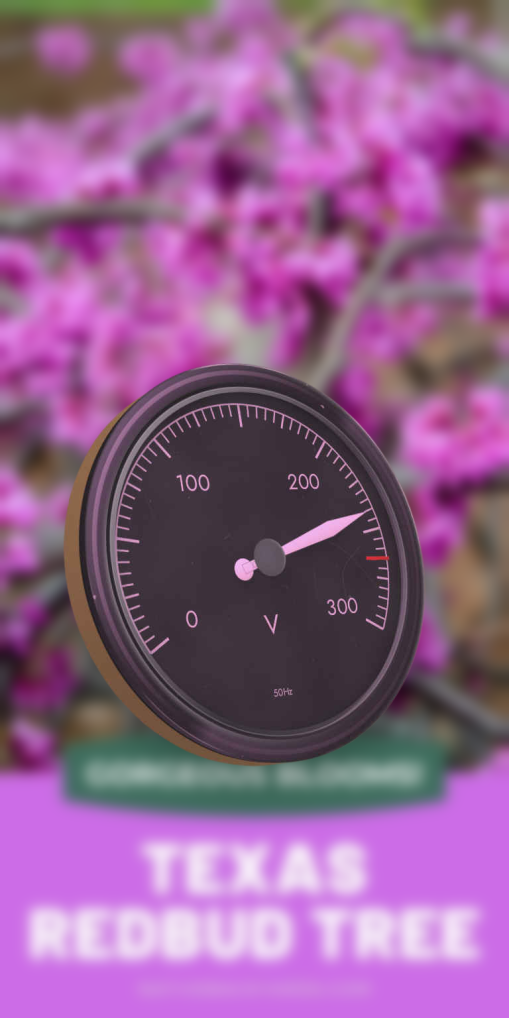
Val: 240 V
